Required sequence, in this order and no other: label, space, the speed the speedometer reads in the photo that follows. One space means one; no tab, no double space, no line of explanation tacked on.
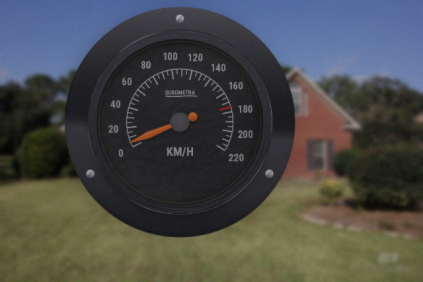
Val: 5 km/h
